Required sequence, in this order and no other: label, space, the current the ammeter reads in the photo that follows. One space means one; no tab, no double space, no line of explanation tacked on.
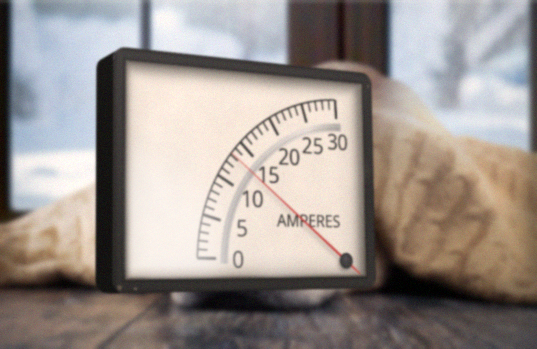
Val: 13 A
